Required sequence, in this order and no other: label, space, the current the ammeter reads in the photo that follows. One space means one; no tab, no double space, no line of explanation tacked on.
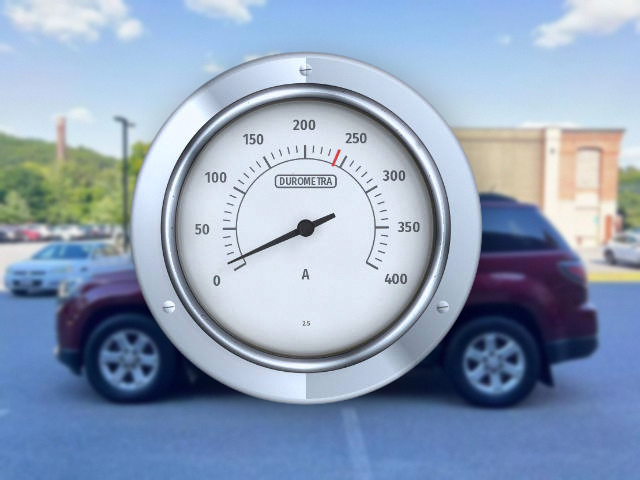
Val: 10 A
